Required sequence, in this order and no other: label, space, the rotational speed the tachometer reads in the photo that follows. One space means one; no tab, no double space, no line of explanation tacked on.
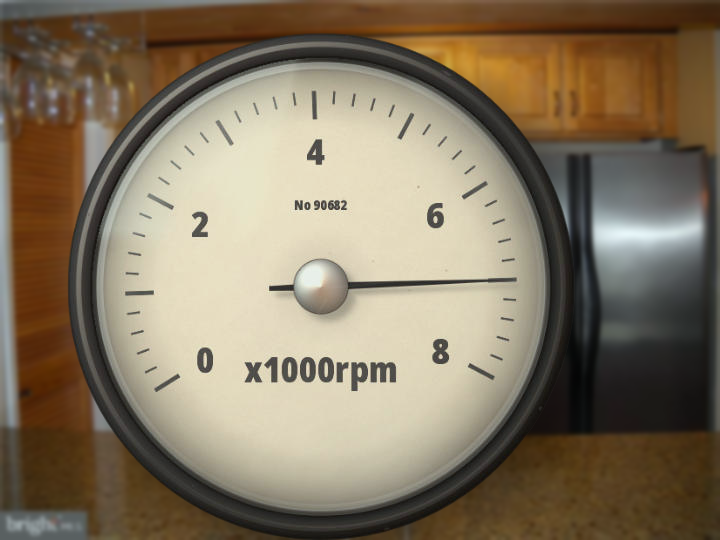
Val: 7000 rpm
